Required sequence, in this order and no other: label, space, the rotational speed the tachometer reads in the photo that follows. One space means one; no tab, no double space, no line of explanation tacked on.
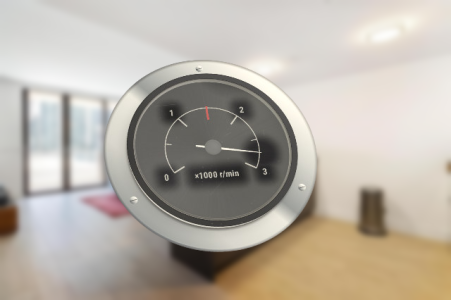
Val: 2750 rpm
